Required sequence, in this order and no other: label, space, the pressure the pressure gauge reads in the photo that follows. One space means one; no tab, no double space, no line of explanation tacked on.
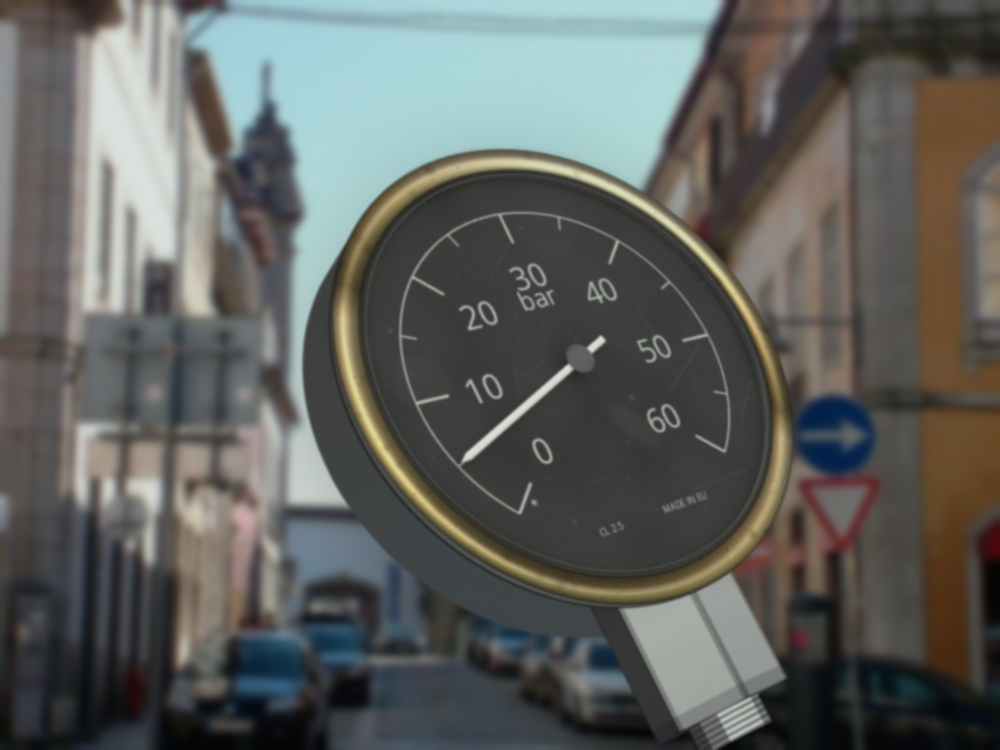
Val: 5 bar
